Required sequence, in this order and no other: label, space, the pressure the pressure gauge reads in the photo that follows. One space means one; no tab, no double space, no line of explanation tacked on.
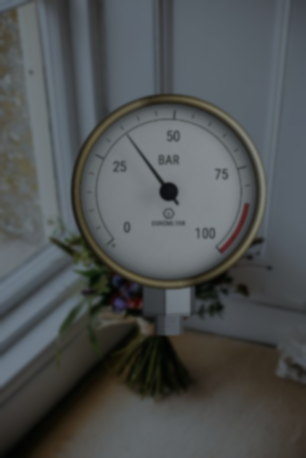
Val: 35 bar
